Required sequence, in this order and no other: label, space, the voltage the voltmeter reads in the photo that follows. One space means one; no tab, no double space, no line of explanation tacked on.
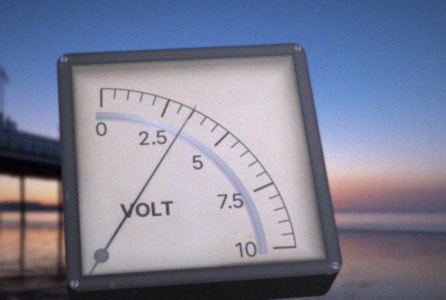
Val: 3.5 V
